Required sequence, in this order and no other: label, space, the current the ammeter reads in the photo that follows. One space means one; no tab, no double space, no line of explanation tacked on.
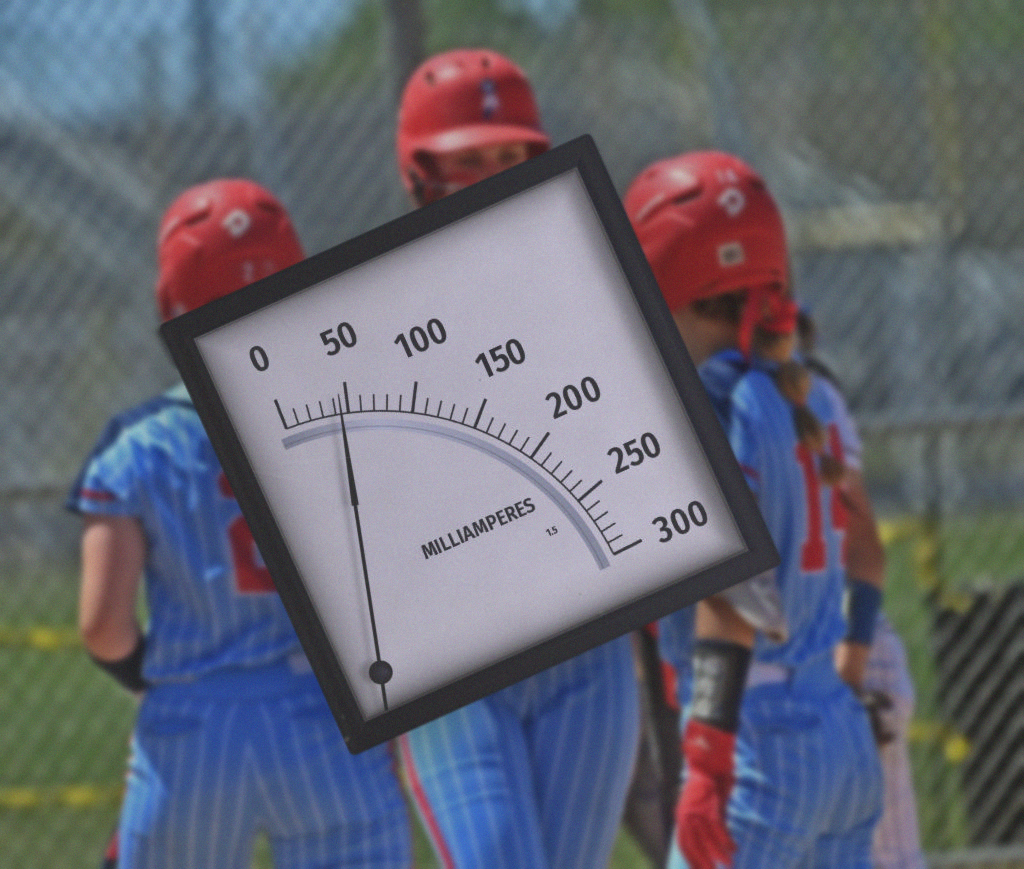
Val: 45 mA
